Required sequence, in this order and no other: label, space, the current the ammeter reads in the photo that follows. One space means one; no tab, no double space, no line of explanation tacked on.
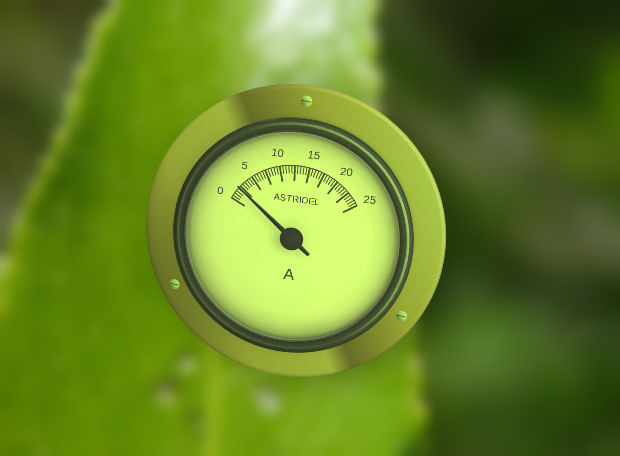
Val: 2.5 A
